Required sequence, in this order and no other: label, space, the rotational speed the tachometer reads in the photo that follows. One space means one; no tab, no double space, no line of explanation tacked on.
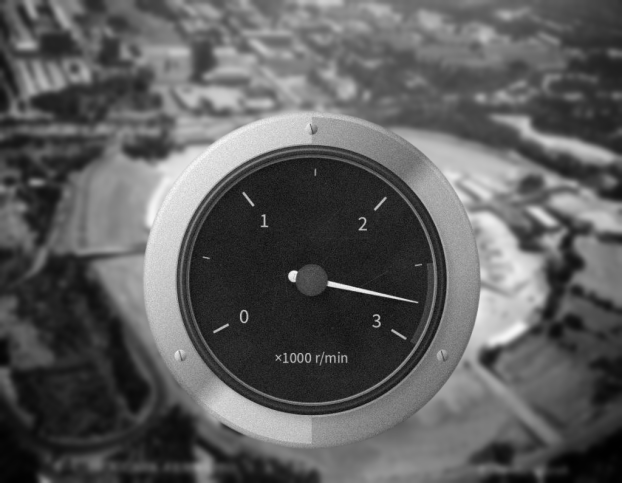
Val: 2750 rpm
